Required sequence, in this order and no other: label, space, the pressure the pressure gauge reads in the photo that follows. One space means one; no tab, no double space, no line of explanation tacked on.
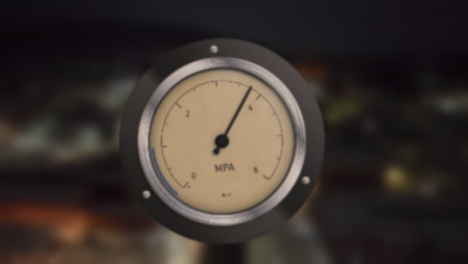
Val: 3.75 MPa
